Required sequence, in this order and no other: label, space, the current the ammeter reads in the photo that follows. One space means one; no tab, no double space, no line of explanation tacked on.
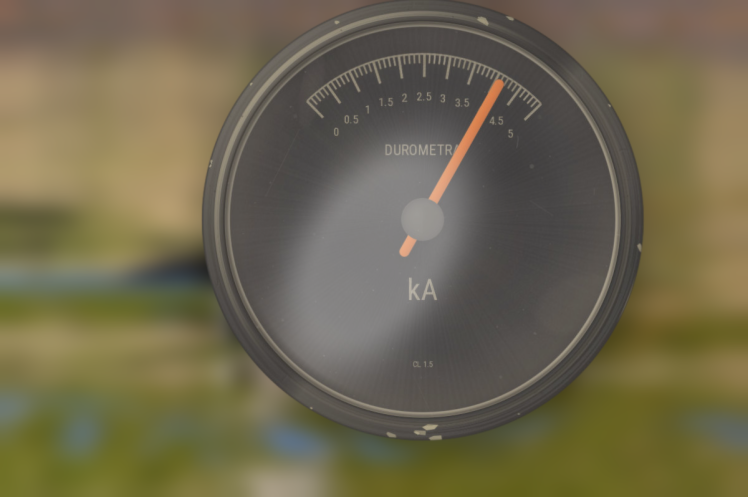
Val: 4.1 kA
